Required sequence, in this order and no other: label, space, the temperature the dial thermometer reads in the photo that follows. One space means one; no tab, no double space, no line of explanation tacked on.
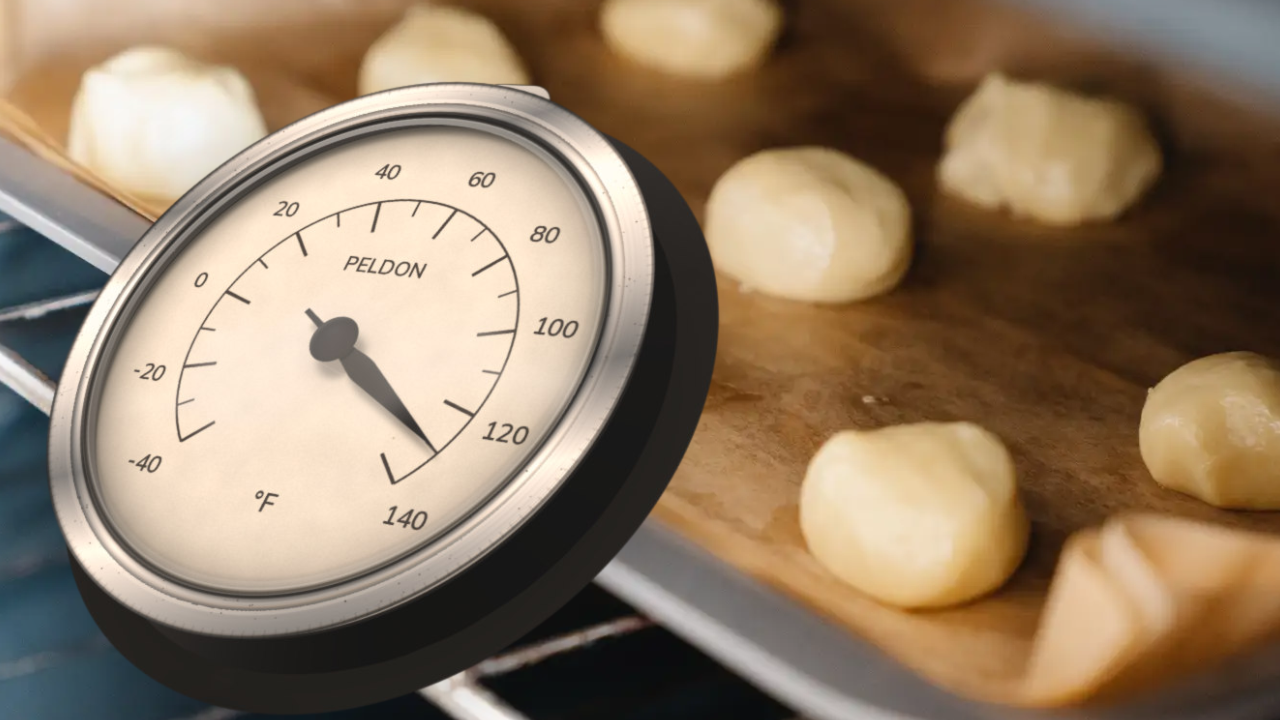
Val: 130 °F
